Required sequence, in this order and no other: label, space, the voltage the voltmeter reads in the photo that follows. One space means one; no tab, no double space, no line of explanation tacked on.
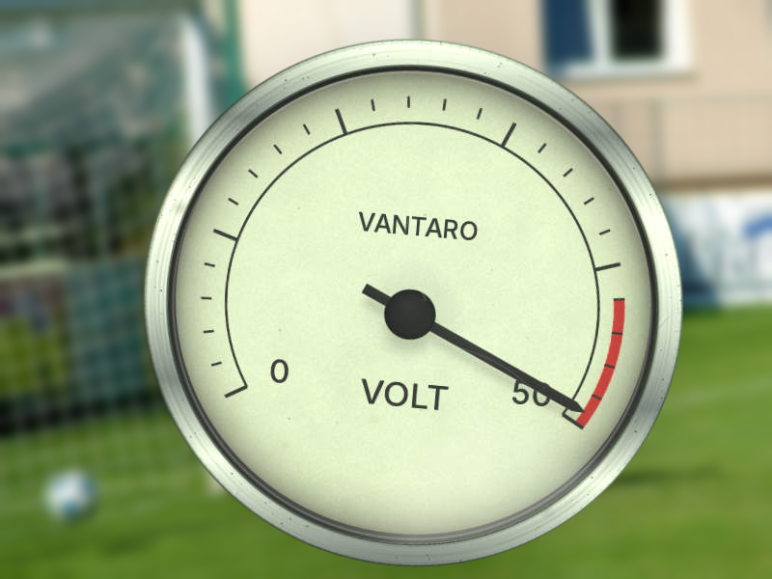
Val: 49 V
